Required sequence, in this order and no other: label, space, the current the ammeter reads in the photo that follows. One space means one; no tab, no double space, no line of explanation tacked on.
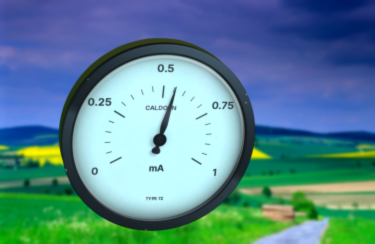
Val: 0.55 mA
